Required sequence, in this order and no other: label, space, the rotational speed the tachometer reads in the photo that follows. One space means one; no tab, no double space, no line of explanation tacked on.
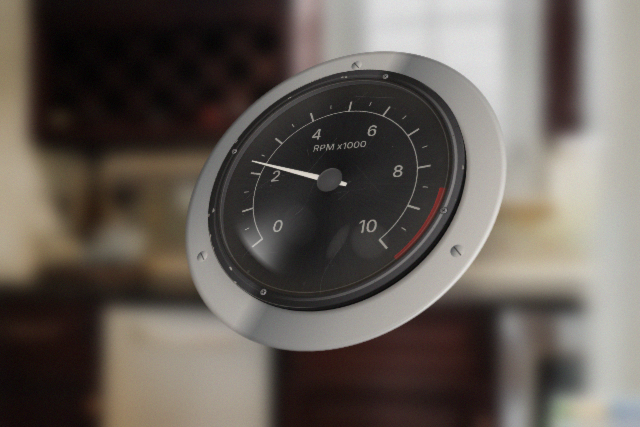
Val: 2250 rpm
